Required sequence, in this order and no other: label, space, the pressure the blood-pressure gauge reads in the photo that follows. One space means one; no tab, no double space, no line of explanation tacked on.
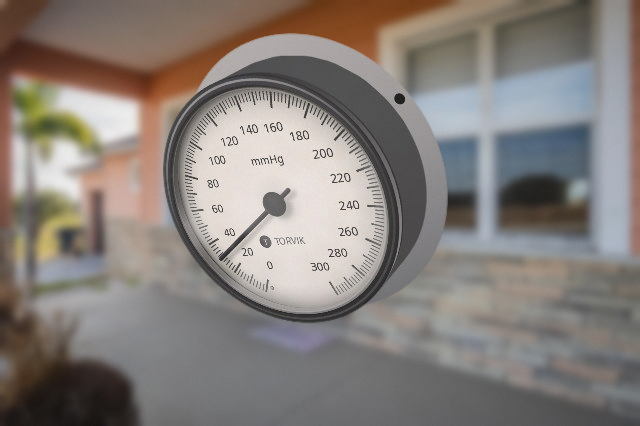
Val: 30 mmHg
